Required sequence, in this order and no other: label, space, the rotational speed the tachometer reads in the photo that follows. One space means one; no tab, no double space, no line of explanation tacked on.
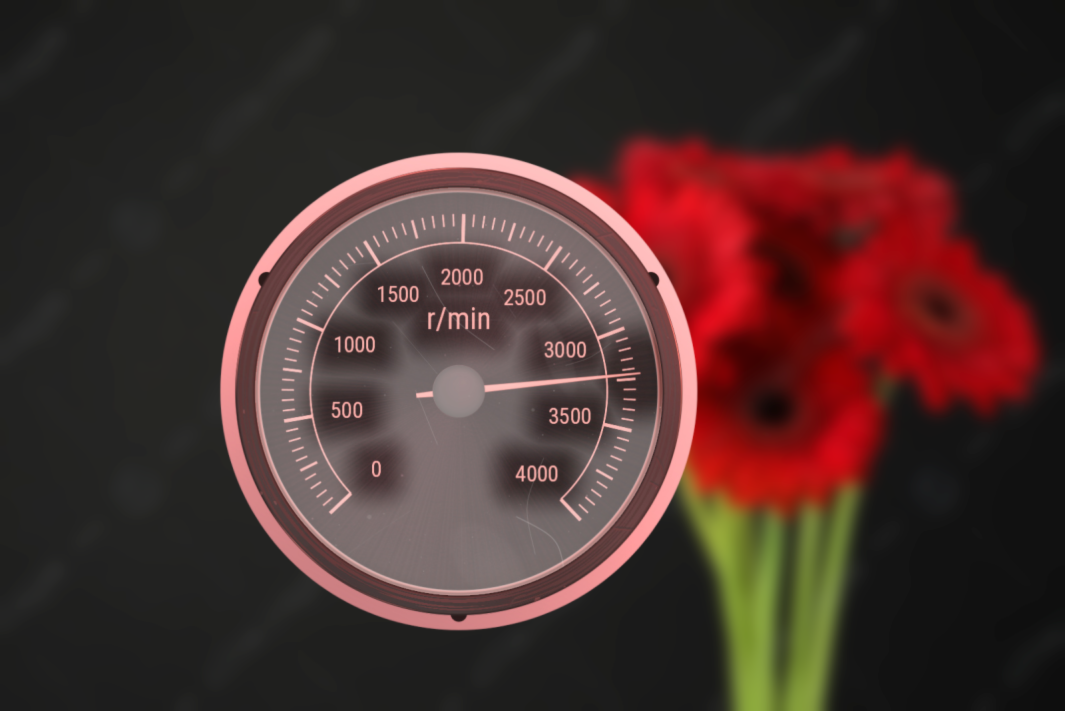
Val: 3225 rpm
